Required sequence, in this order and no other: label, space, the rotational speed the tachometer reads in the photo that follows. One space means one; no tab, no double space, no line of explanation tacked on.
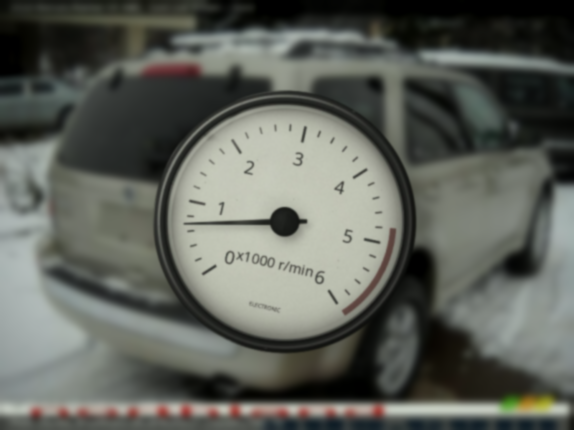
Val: 700 rpm
